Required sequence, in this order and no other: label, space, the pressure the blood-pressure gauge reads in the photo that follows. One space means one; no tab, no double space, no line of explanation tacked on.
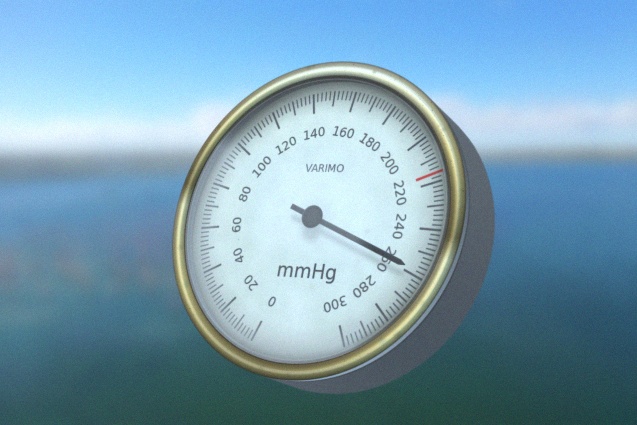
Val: 258 mmHg
